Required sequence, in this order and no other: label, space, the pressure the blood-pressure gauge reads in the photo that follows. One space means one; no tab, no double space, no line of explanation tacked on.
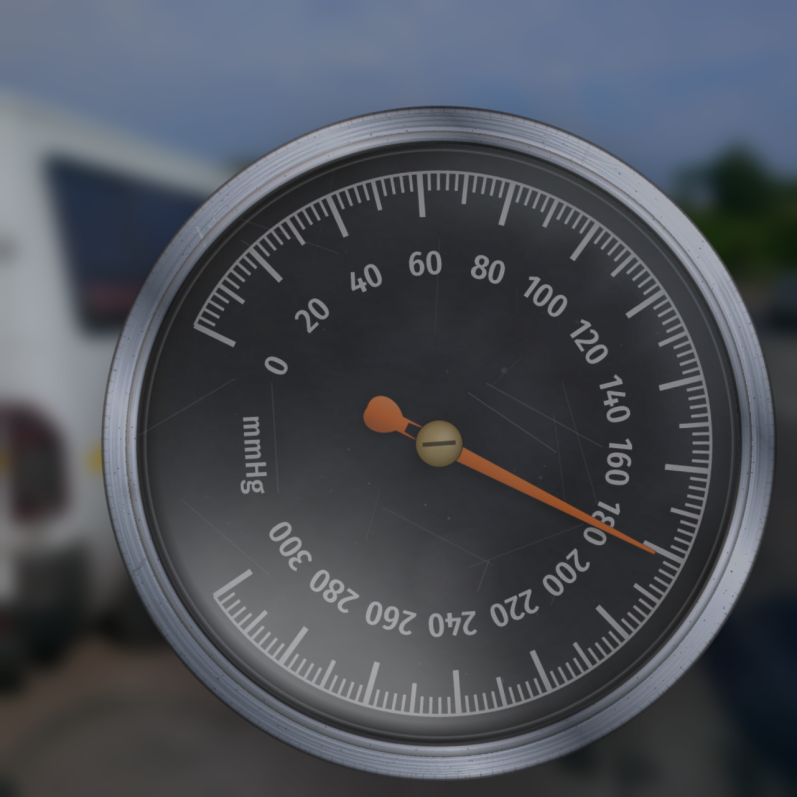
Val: 181 mmHg
